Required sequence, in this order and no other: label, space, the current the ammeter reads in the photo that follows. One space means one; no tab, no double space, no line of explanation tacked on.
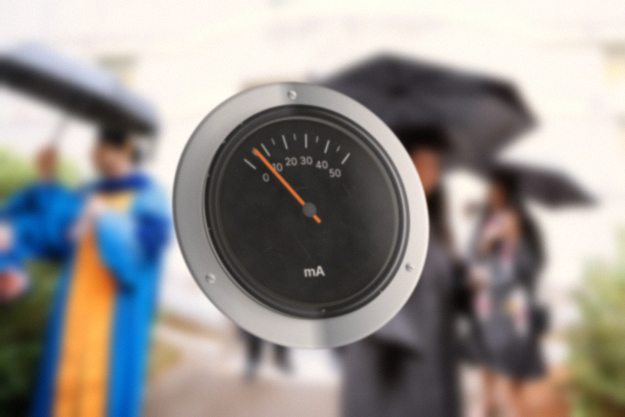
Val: 5 mA
